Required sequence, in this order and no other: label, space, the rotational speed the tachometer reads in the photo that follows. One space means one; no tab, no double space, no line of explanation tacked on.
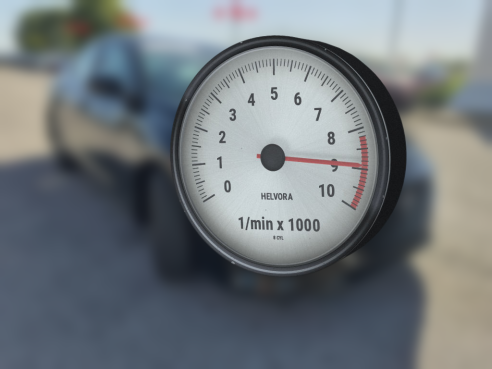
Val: 8900 rpm
